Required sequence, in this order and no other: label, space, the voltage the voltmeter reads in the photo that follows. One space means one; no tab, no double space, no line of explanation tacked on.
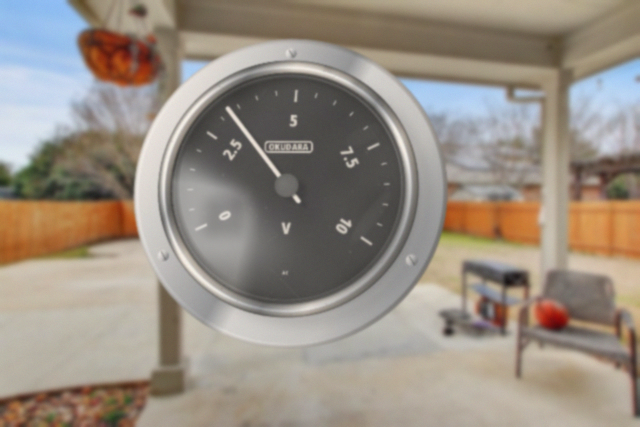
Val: 3.25 V
